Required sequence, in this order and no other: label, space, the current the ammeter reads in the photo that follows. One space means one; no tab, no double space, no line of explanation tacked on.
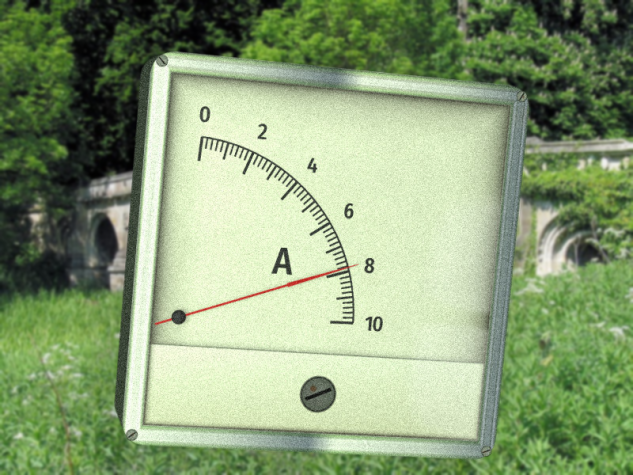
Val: 7.8 A
